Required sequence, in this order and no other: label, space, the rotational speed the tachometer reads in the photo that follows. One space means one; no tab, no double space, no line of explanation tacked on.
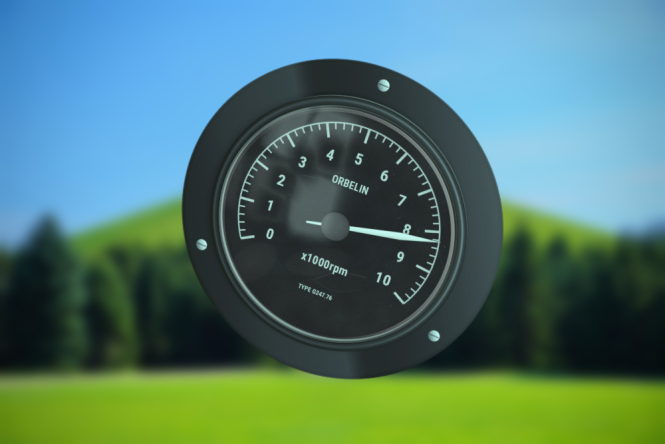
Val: 8200 rpm
